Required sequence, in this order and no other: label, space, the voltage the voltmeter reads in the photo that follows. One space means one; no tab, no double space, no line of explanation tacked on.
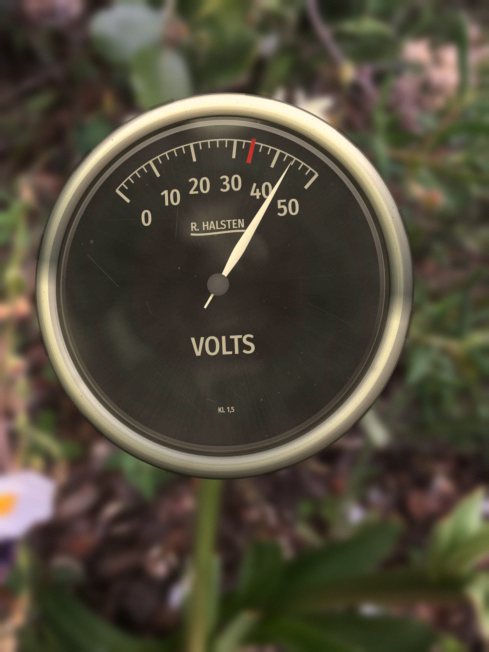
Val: 44 V
